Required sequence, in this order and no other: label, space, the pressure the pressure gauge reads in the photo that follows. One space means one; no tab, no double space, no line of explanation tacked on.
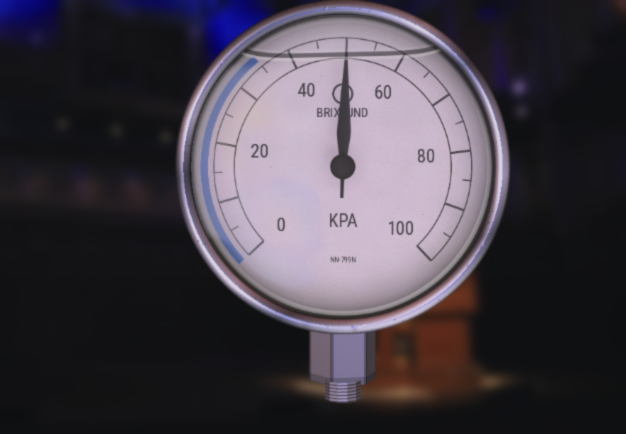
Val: 50 kPa
